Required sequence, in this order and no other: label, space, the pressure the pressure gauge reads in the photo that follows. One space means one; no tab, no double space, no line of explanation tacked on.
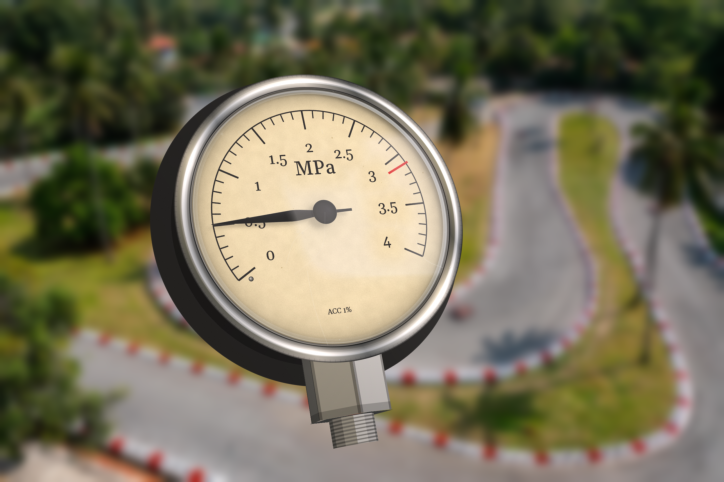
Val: 0.5 MPa
